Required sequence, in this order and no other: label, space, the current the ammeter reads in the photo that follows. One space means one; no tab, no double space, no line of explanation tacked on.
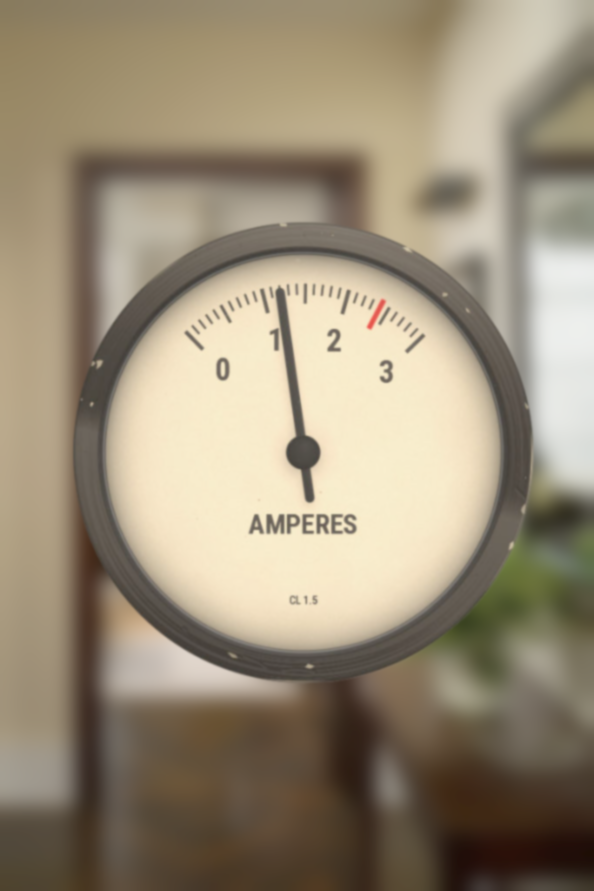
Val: 1.2 A
